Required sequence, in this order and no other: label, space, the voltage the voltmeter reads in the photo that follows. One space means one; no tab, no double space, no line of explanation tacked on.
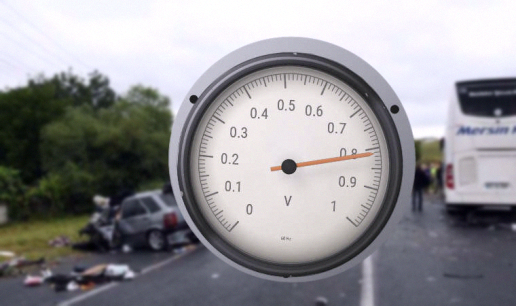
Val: 0.81 V
